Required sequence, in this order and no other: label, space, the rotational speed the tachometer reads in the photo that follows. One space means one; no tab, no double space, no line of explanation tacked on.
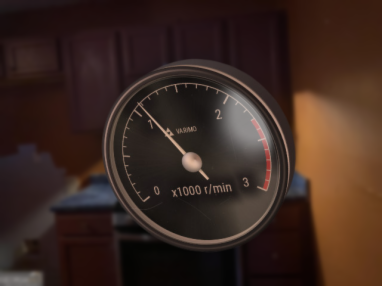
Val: 1100 rpm
